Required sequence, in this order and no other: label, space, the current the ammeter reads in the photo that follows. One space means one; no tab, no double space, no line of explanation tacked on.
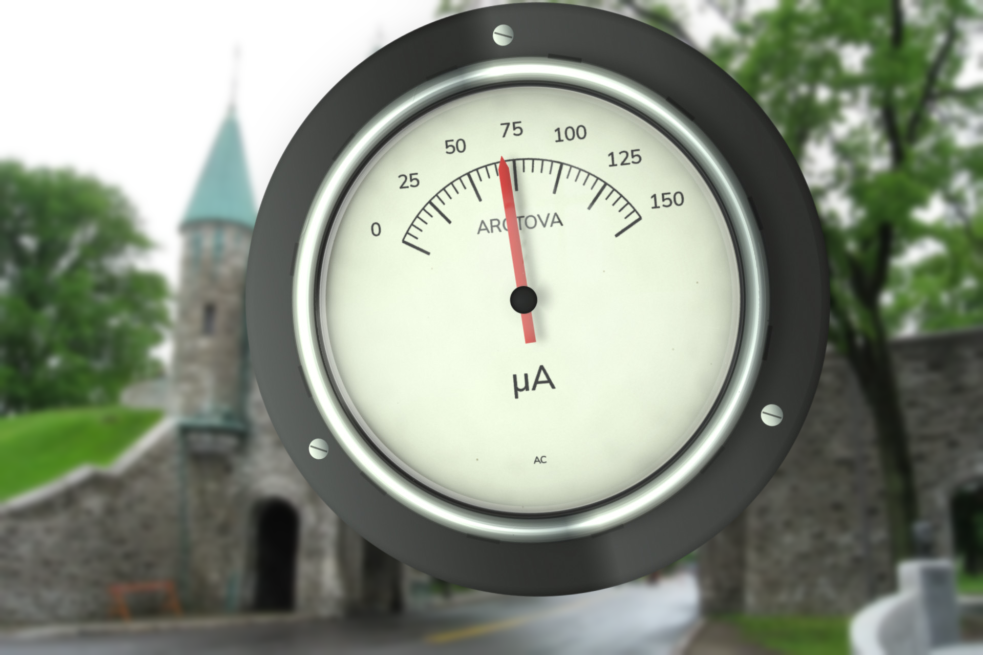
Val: 70 µA
